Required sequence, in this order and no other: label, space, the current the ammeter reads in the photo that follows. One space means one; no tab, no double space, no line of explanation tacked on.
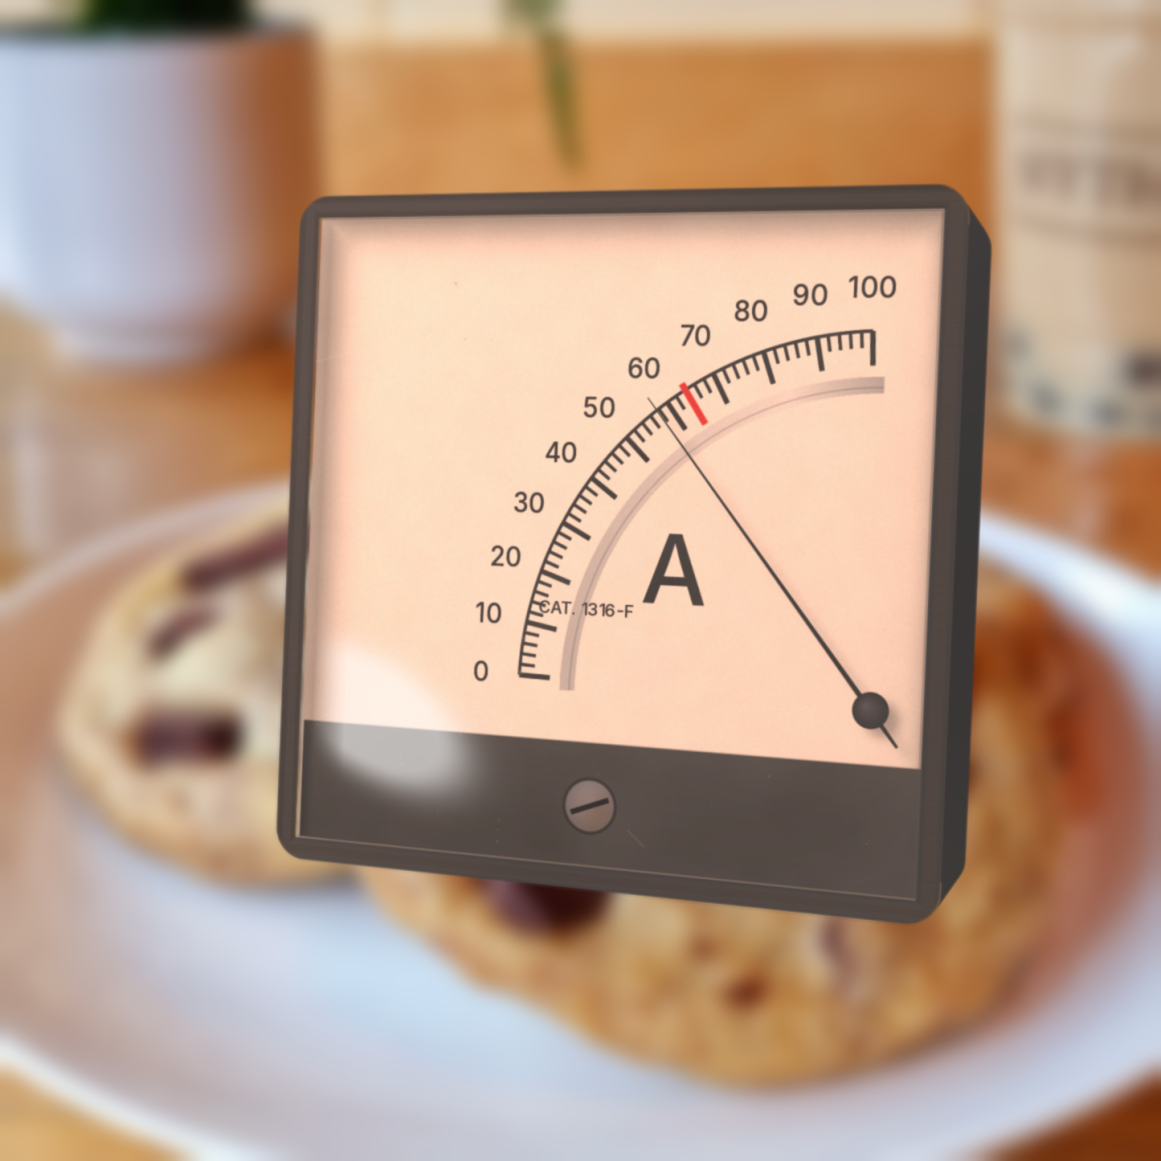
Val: 58 A
